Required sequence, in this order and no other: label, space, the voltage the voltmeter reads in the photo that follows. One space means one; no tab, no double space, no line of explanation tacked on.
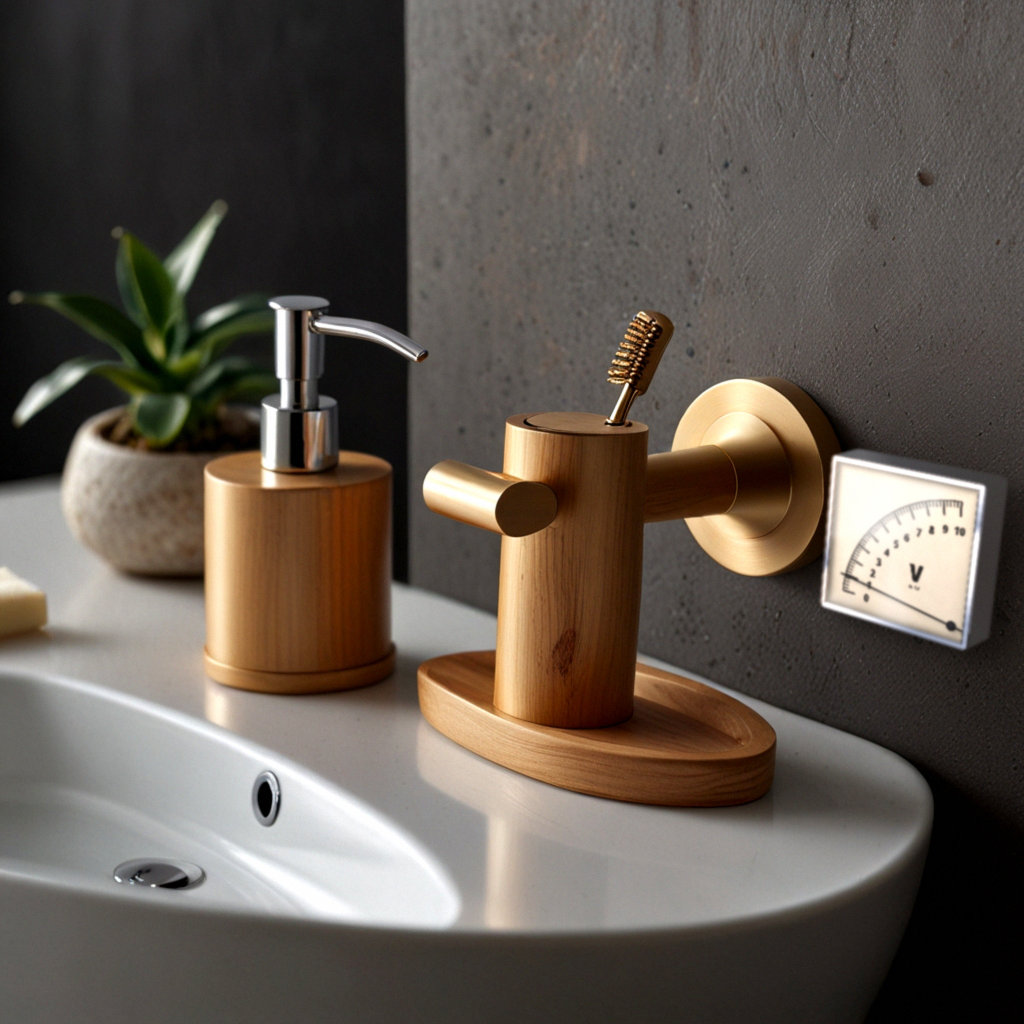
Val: 1 V
